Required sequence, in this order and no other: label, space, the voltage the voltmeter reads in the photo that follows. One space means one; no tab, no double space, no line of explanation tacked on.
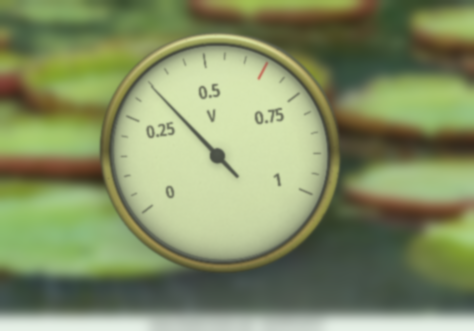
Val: 0.35 V
